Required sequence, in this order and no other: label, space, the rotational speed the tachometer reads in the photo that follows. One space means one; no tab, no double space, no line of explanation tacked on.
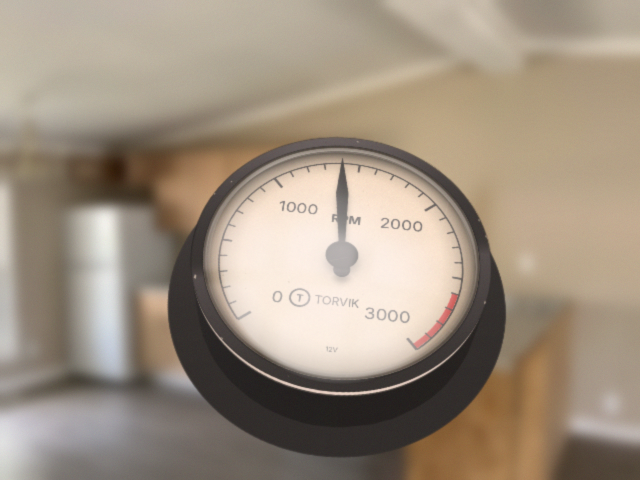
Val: 1400 rpm
